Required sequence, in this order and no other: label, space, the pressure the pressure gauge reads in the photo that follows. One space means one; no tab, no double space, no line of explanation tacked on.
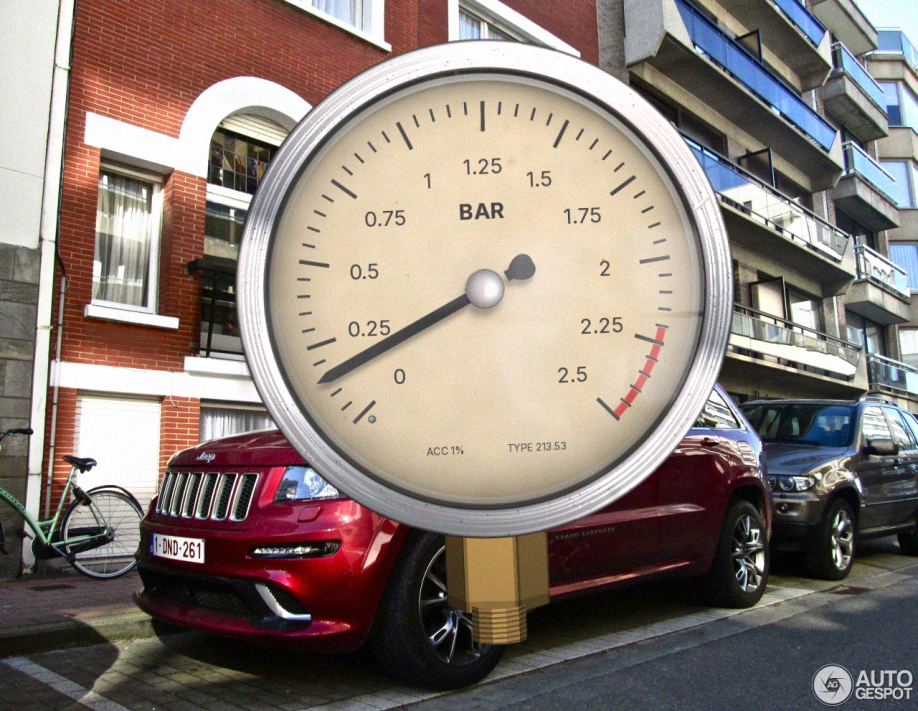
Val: 0.15 bar
